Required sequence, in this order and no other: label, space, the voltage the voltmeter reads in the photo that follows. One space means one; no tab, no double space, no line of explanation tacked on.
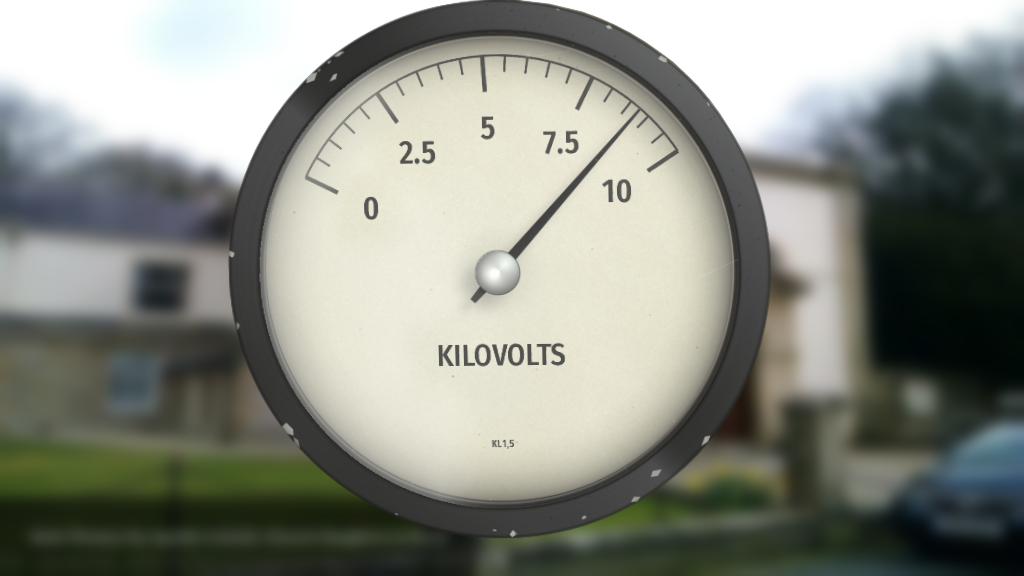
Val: 8.75 kV
